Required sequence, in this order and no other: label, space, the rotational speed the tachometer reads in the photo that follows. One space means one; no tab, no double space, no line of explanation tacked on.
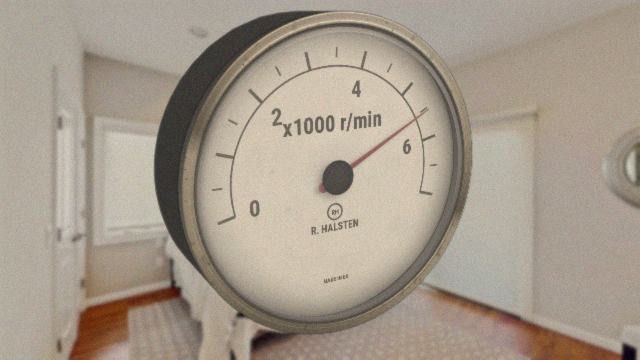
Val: 5500 rpm
